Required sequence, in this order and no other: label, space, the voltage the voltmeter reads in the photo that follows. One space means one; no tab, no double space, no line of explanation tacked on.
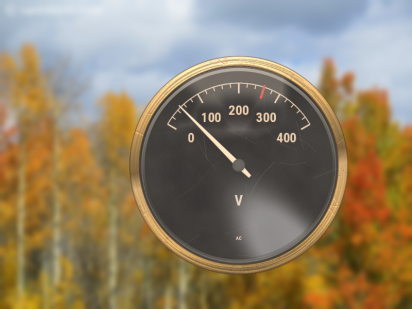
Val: 50 V
